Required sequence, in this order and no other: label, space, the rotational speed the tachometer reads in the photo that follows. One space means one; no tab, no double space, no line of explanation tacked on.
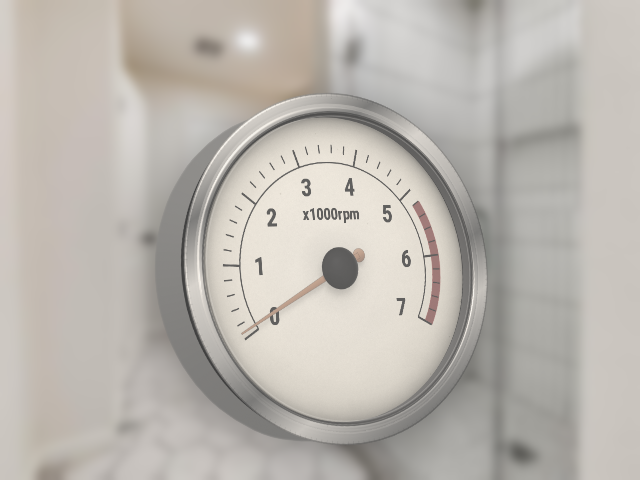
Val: 100 rpm
